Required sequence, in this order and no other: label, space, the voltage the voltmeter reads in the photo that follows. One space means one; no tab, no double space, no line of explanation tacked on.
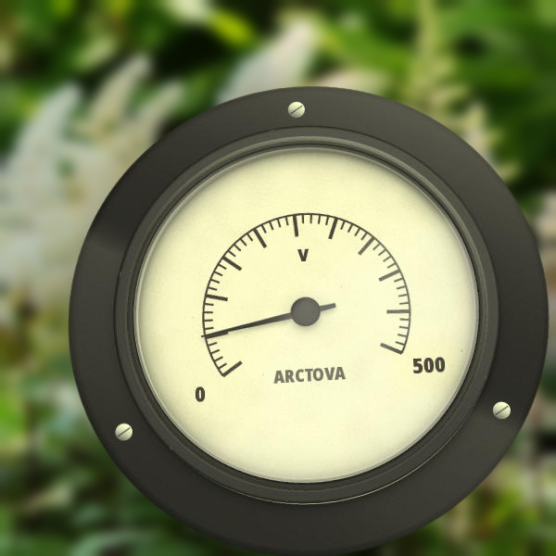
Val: 50 V
